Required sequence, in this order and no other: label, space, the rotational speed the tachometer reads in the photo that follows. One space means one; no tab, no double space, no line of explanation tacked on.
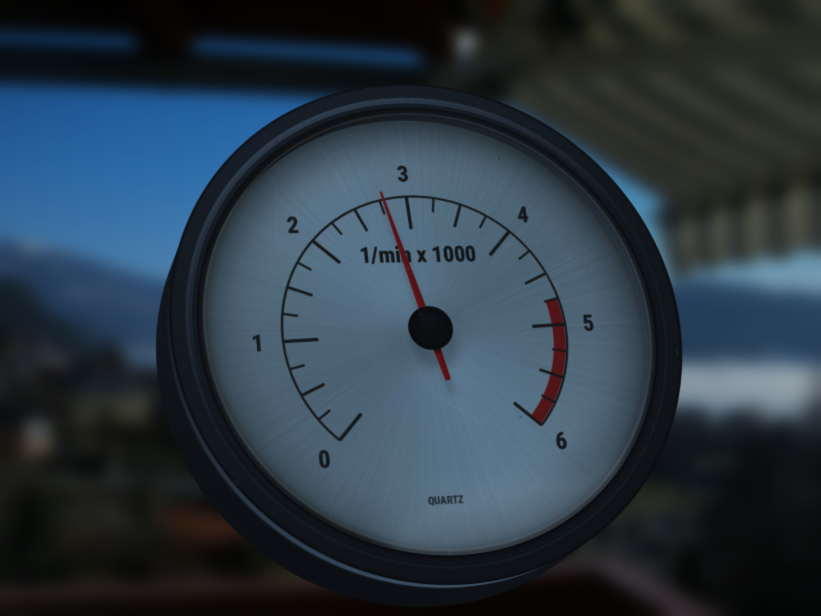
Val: 2750 rpm
